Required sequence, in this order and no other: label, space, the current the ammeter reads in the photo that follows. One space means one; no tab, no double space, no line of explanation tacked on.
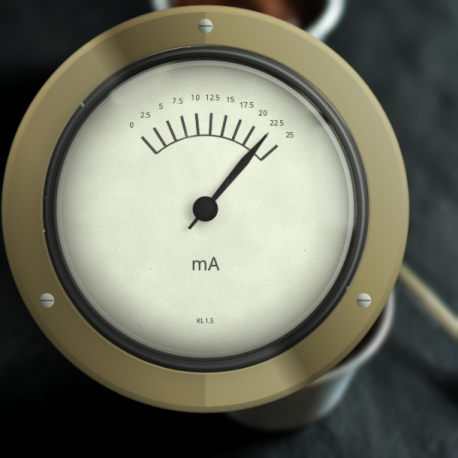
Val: 22.5 mA
